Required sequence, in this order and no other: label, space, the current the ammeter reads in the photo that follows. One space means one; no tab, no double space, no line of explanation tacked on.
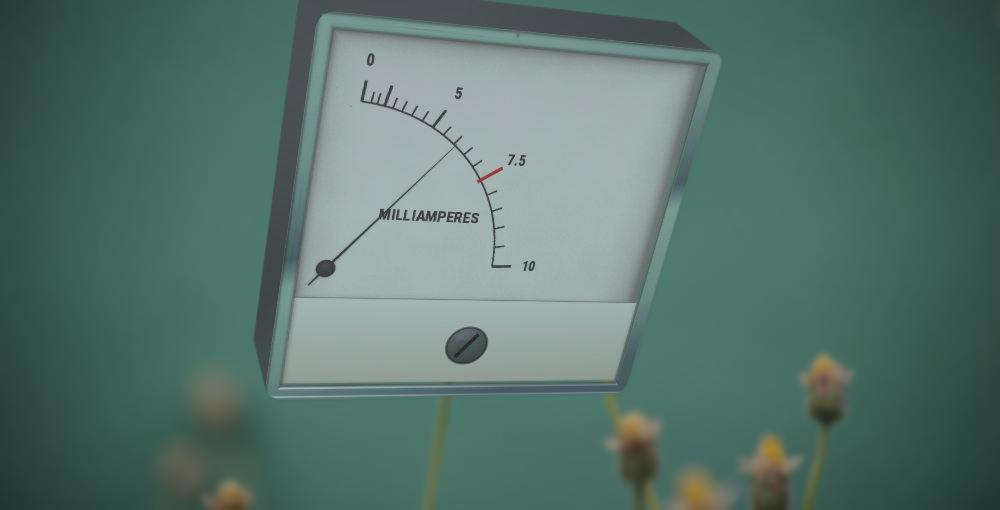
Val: 6 mA
